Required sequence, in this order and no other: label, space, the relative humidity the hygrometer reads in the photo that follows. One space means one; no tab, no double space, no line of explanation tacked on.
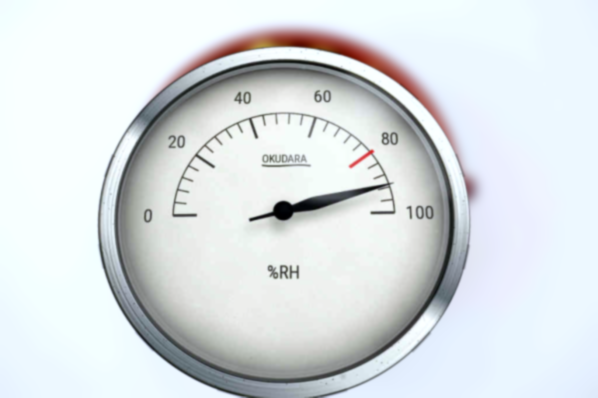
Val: 92 %
